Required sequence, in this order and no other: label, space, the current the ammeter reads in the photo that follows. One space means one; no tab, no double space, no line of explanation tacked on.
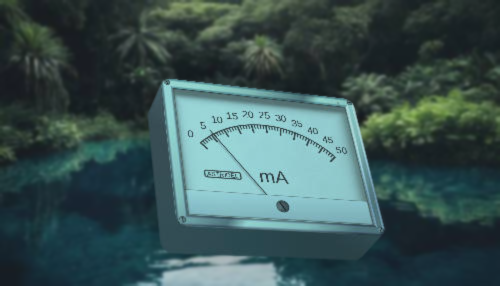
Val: 5 mA
